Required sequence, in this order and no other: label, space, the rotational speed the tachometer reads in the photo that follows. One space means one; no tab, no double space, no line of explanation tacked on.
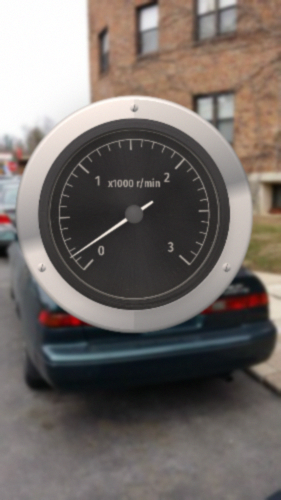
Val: 150 rpm
